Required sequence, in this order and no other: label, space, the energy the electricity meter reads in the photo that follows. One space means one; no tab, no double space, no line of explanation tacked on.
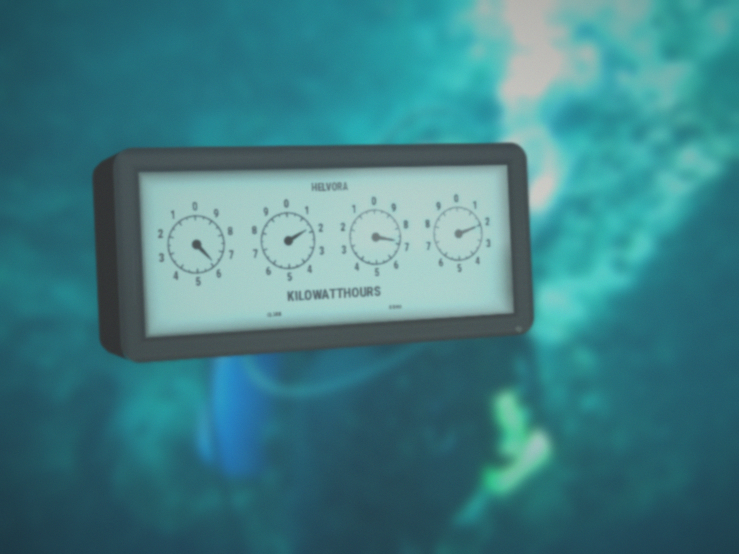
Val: 6172 kWh
